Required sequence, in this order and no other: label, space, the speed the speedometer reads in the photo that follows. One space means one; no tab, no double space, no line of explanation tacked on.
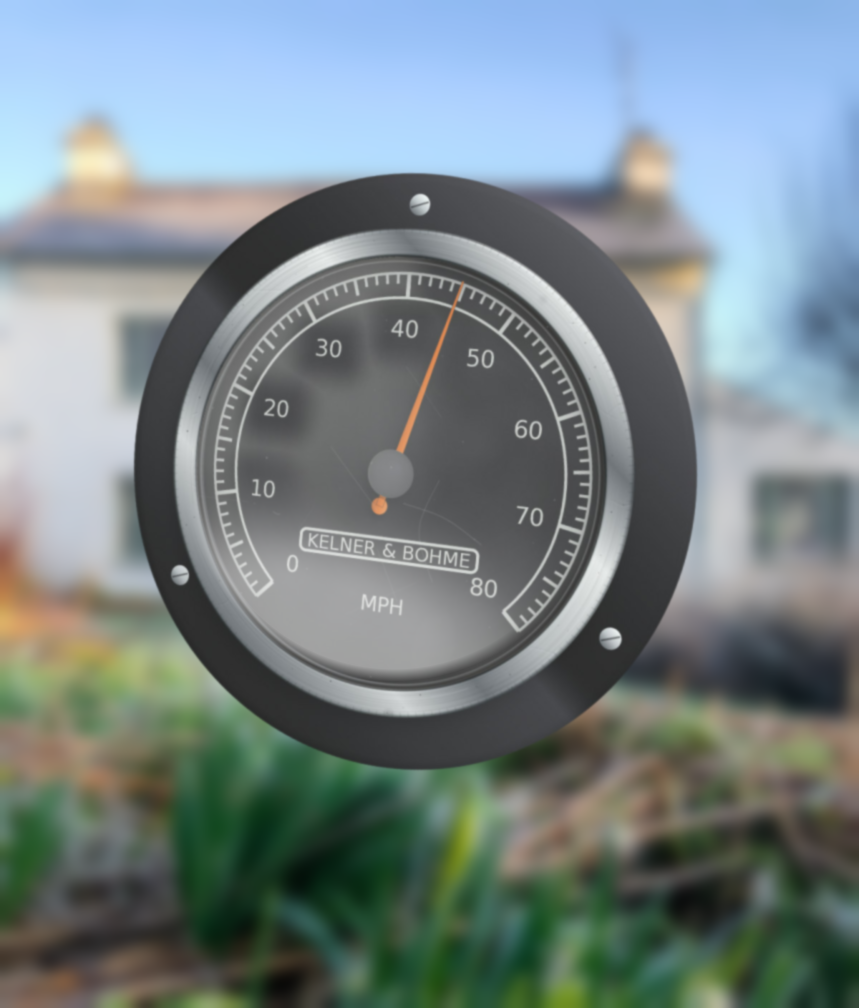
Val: 45 mph
